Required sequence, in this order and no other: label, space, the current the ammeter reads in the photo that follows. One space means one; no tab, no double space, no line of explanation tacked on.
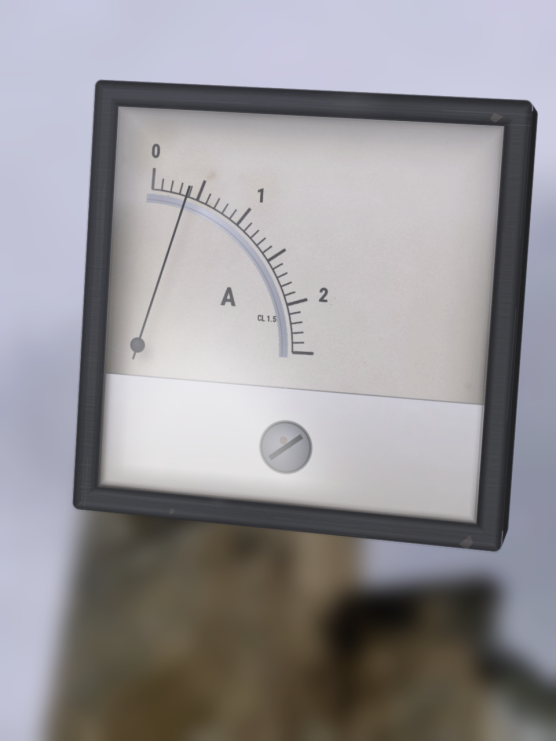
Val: 0.4 A
